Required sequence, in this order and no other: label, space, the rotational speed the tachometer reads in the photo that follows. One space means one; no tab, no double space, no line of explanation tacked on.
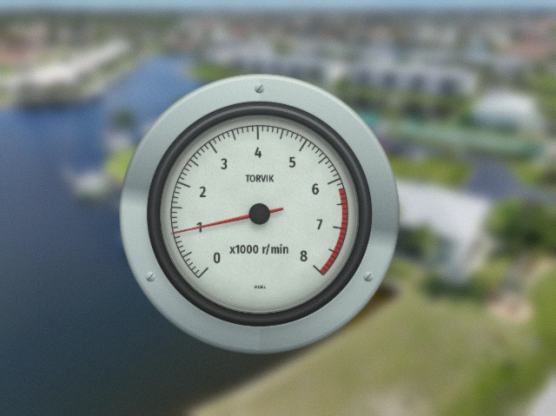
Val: 1000 rpm
